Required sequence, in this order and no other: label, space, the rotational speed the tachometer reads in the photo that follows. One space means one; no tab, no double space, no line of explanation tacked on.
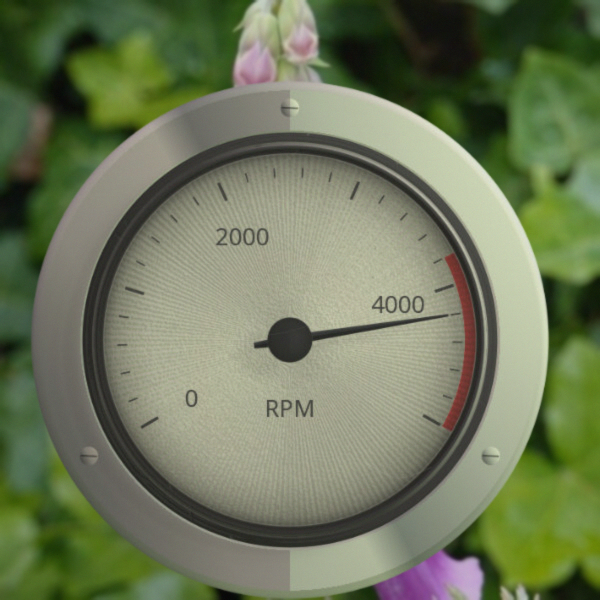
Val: 4200 rpm
